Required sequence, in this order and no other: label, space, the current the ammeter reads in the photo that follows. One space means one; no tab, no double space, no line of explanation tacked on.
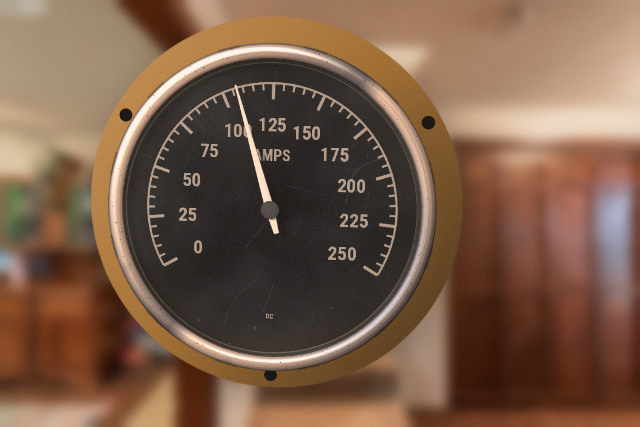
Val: 107.5 A
